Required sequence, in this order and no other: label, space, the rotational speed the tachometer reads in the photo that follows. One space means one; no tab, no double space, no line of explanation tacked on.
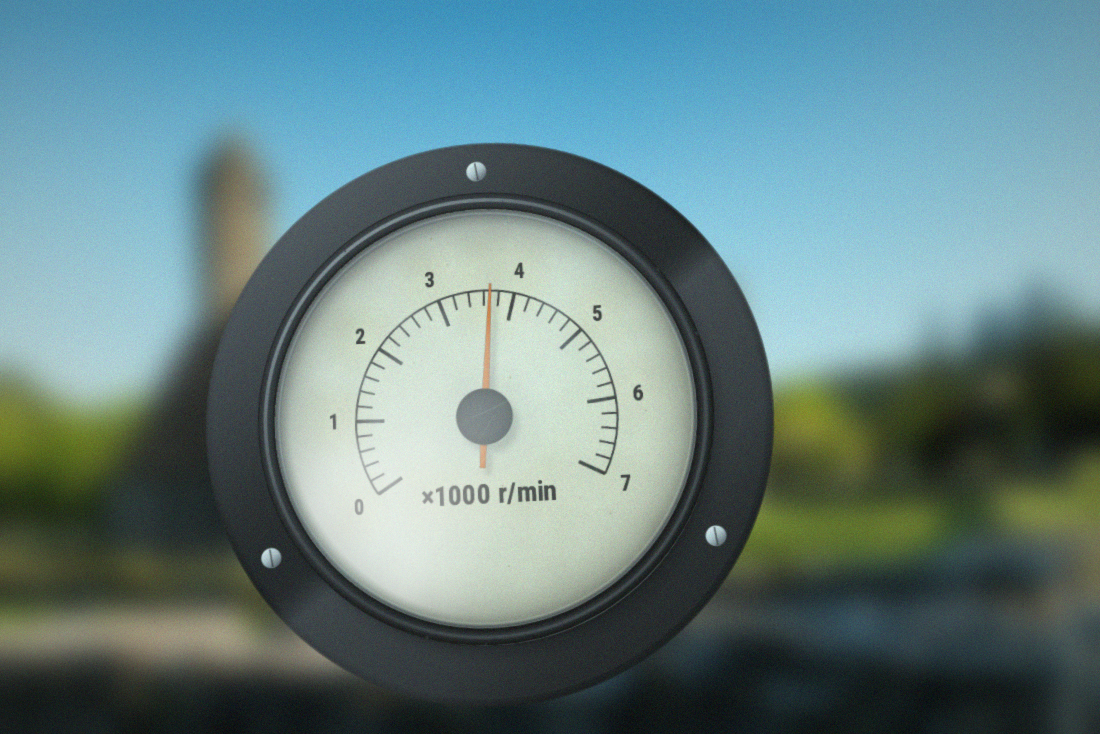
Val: 3700 rpm
